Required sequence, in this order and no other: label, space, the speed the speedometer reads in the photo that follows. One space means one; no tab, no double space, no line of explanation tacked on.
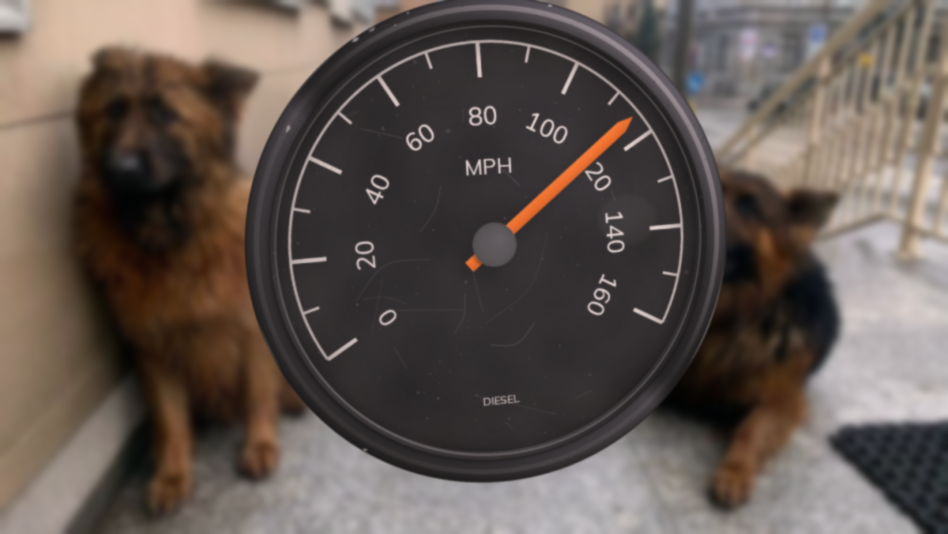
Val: 115 mph
